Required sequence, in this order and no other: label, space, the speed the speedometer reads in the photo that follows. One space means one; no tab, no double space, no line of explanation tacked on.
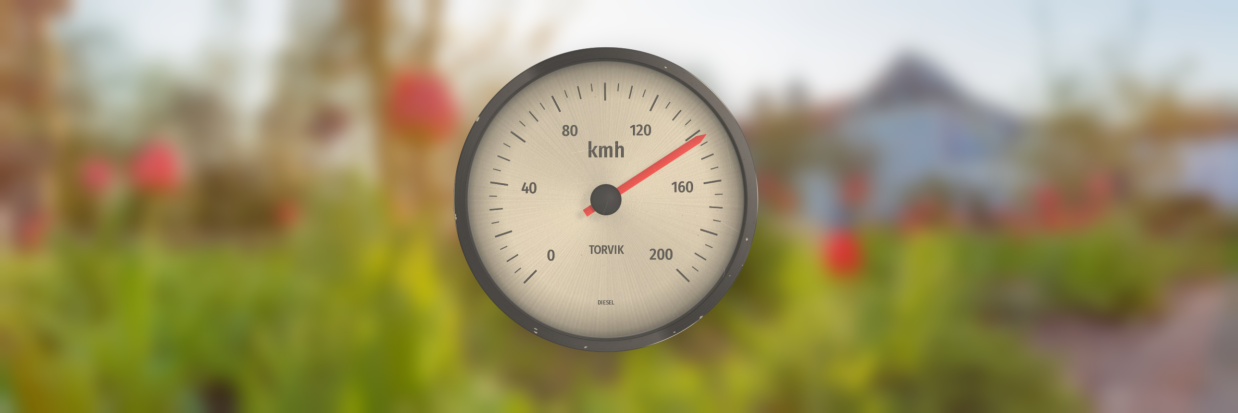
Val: 142.5 km/h
